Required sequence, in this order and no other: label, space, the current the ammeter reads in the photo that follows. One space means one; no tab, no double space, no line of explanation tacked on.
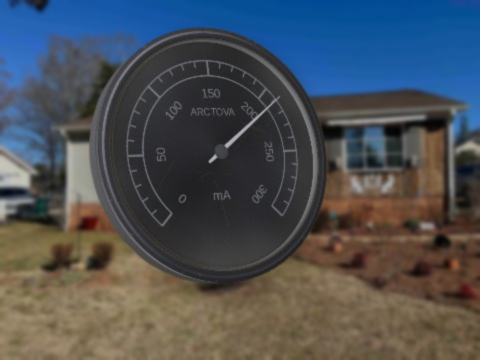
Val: 210 mA
